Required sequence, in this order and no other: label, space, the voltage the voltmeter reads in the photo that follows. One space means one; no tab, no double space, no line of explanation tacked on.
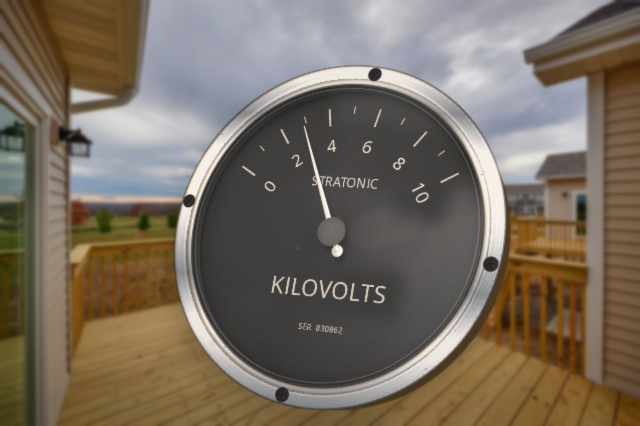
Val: 3 kV
